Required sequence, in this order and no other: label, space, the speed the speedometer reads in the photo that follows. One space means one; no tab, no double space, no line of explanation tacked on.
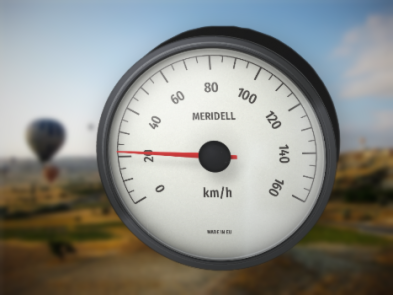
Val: 22.5 km/h
